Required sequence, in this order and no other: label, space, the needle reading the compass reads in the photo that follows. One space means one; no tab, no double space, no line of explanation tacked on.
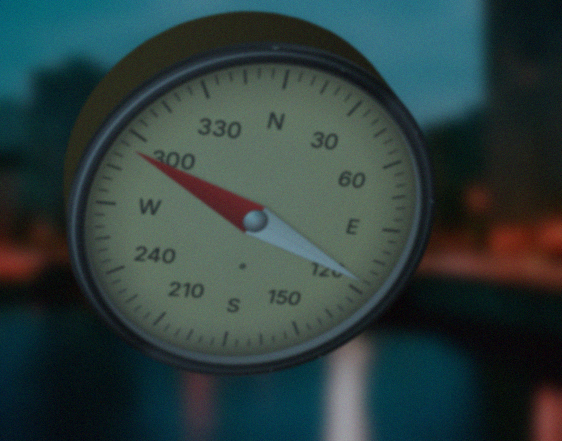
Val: 295 °
